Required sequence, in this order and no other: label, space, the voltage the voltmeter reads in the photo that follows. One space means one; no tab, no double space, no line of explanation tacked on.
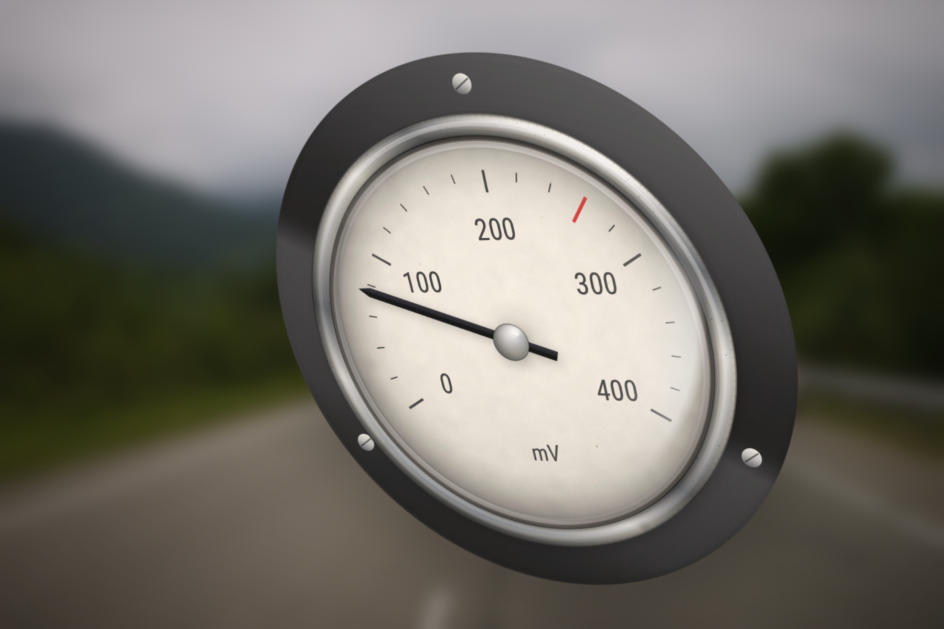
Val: 80 mV
